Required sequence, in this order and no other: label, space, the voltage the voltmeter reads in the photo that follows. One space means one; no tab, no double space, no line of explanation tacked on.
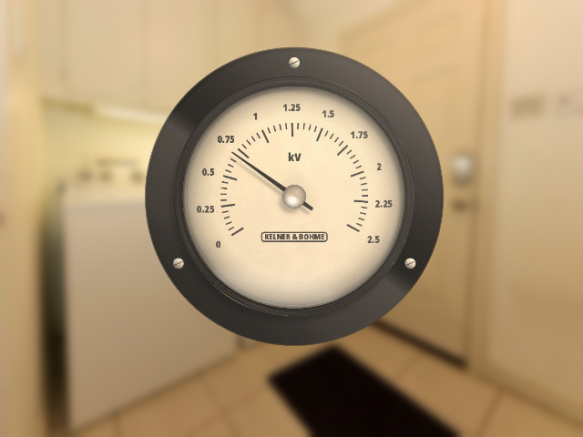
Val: 0.7 kV
